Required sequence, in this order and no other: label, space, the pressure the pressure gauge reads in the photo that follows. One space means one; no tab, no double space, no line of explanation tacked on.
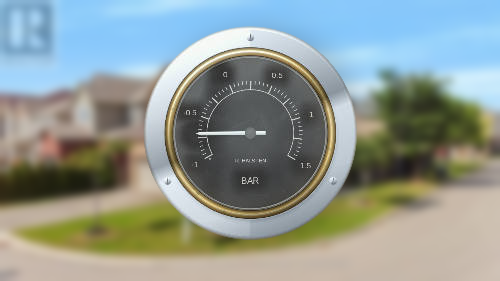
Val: -0.7 bar
